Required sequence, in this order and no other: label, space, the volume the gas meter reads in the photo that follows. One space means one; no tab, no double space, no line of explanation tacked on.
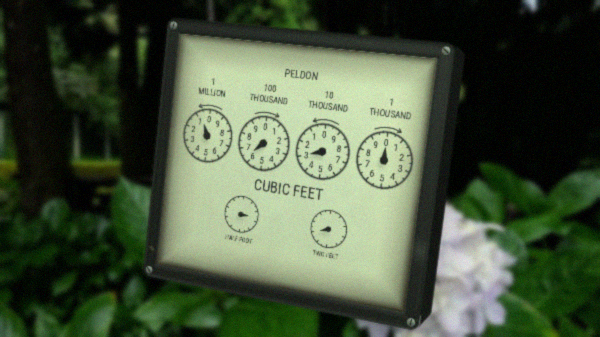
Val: 63000 ft³
